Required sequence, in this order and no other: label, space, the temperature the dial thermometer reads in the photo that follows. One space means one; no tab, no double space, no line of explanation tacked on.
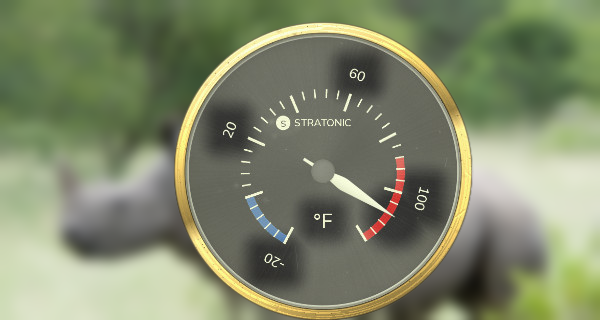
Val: 108 °F
